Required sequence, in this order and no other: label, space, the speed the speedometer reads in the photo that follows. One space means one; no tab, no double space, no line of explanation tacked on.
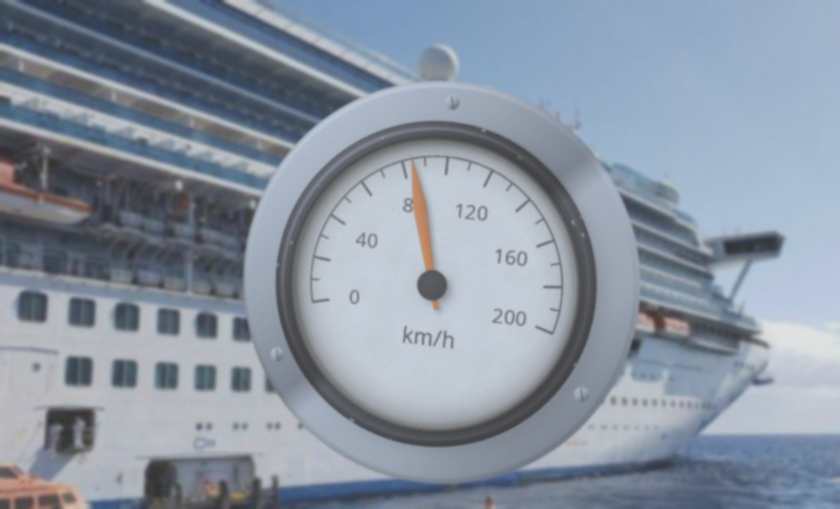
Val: 85 km/h
